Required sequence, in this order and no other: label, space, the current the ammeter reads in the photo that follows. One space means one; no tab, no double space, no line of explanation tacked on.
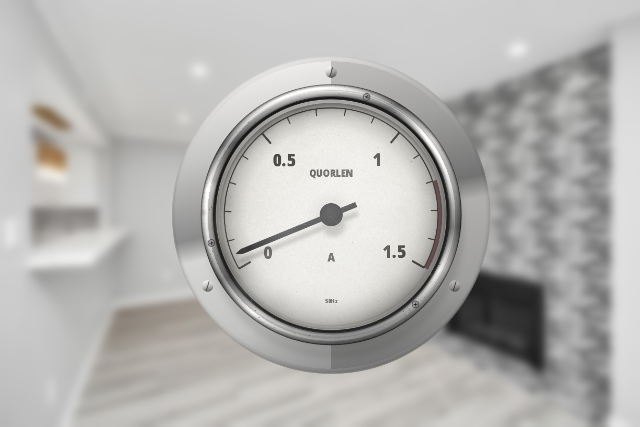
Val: 0.05 A
